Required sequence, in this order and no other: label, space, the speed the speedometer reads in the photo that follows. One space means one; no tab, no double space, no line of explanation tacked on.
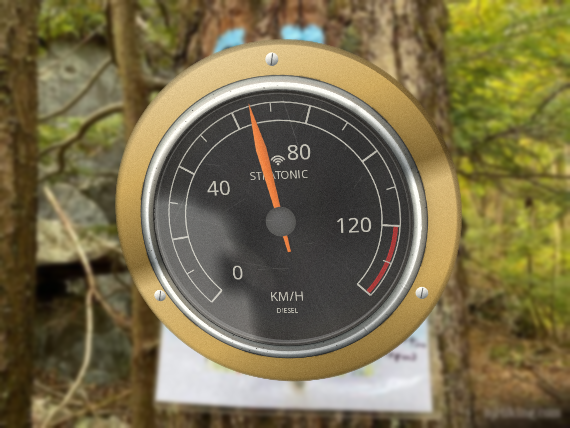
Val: 65 km/h
